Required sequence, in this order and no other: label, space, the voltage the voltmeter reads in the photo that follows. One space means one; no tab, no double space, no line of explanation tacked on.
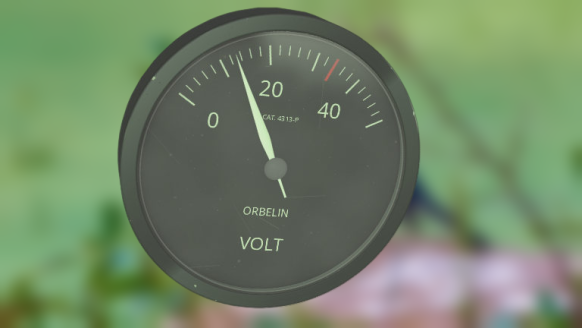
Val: 13 V
